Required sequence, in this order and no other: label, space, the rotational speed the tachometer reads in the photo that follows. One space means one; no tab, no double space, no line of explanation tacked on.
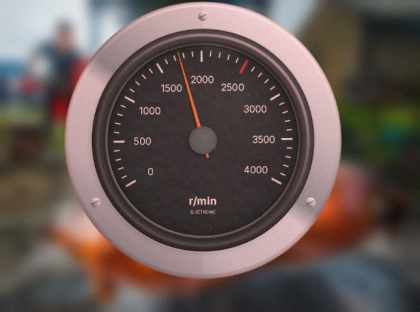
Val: 1750 rpm
